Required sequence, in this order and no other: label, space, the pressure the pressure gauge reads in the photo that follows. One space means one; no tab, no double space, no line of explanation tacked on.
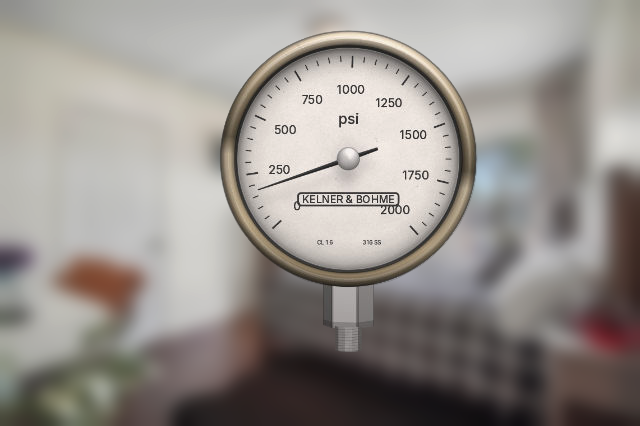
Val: 175 psi
